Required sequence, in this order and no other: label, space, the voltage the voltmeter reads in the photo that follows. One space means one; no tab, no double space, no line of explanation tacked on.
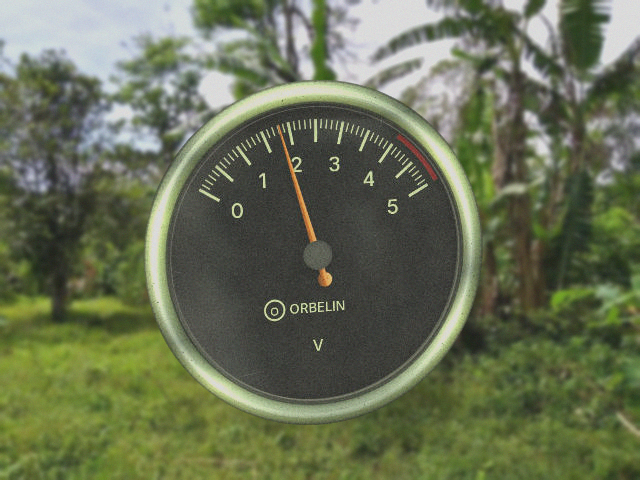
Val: 1.8 V
